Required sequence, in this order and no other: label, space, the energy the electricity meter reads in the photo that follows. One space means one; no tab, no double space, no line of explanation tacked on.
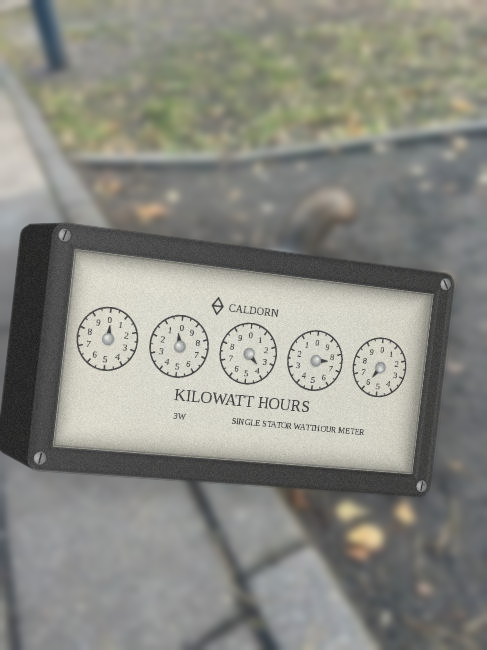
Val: 376 kWh
